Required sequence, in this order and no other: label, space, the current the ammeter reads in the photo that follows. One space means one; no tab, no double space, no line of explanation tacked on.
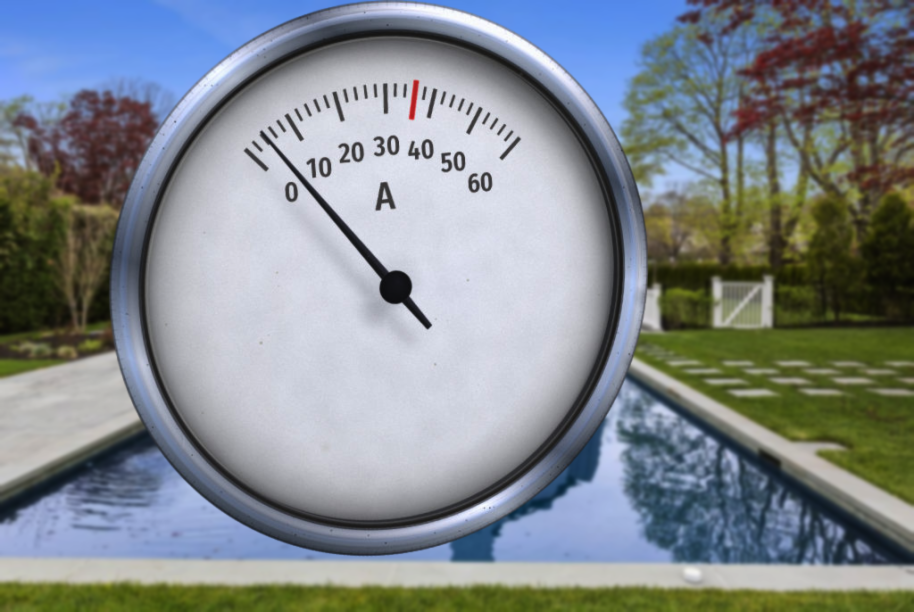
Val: 4 A
